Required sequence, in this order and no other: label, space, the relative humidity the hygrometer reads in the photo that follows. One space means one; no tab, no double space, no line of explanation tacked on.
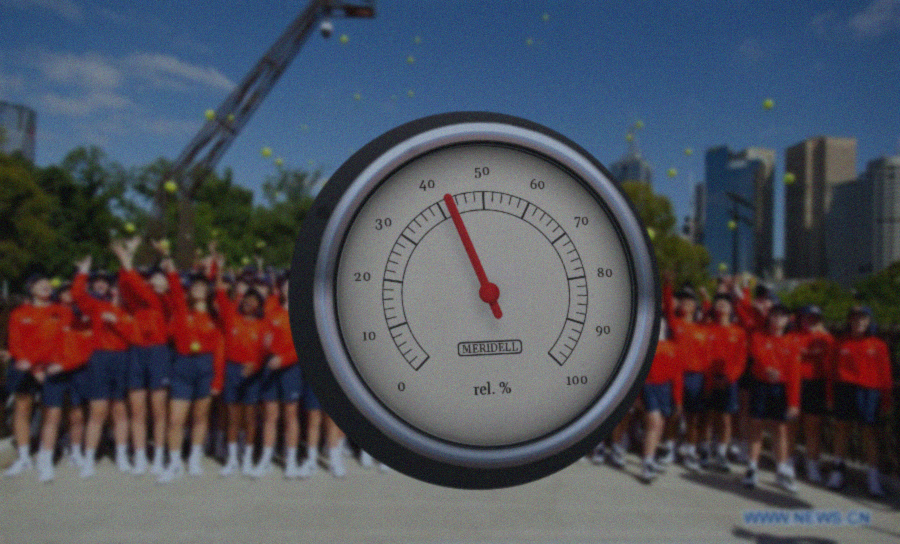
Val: 42 %
